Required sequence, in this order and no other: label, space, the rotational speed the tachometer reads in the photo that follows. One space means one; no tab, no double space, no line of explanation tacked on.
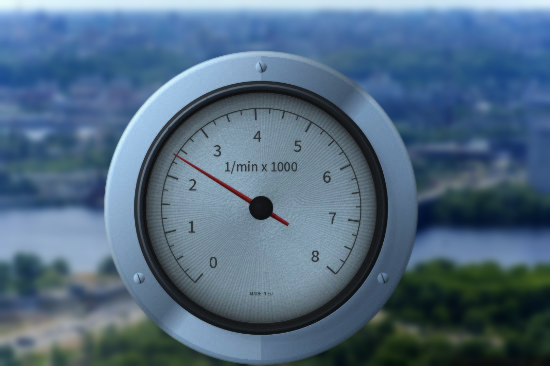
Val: 2375 rpm
